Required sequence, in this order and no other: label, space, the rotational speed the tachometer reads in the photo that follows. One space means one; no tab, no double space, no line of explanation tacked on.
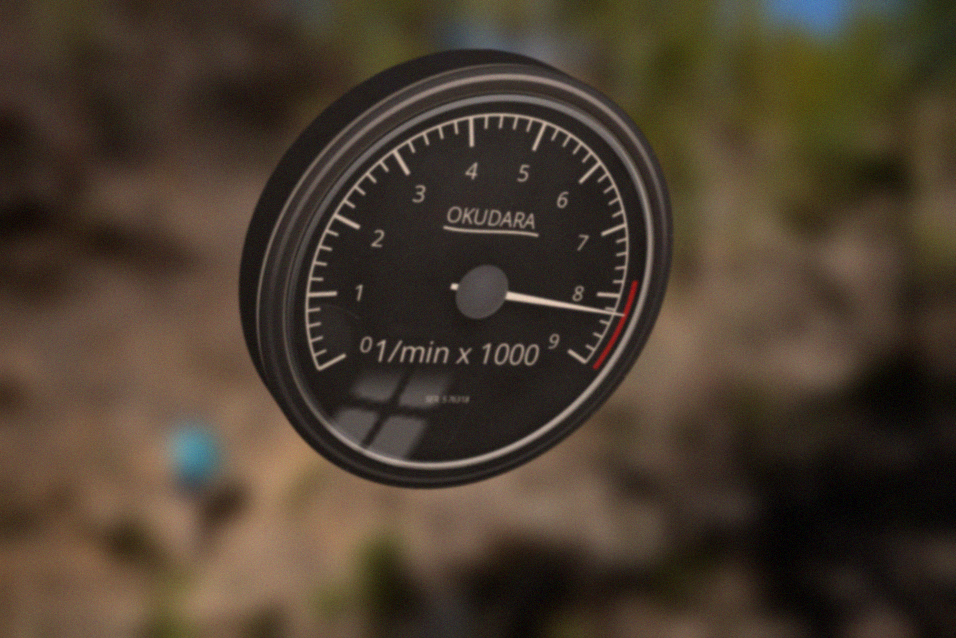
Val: 8200 rpm
